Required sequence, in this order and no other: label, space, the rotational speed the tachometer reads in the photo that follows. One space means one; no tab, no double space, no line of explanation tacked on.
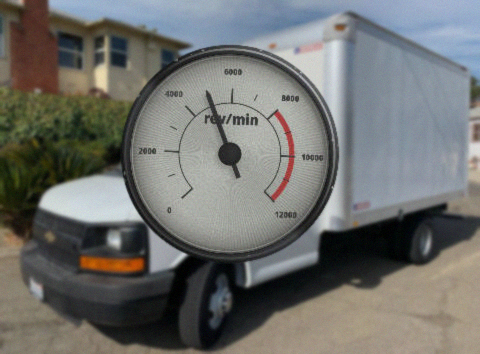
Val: 5000 rpm
